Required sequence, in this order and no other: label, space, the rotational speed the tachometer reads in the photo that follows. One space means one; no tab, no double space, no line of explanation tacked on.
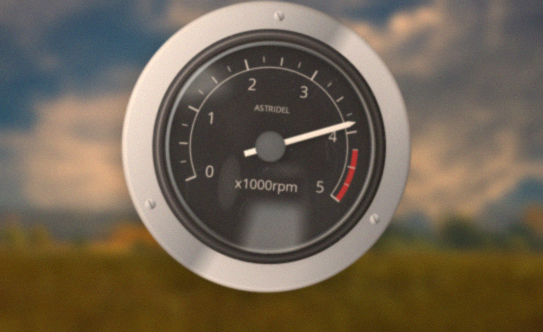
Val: 3875 rpm
